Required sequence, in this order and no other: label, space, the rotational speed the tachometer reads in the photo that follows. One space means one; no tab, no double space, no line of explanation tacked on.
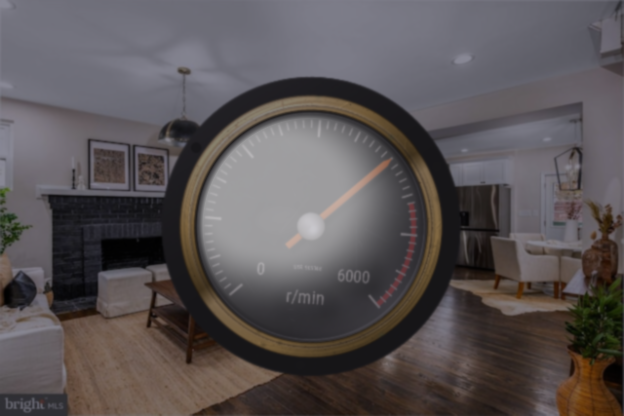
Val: 4000 rpm
